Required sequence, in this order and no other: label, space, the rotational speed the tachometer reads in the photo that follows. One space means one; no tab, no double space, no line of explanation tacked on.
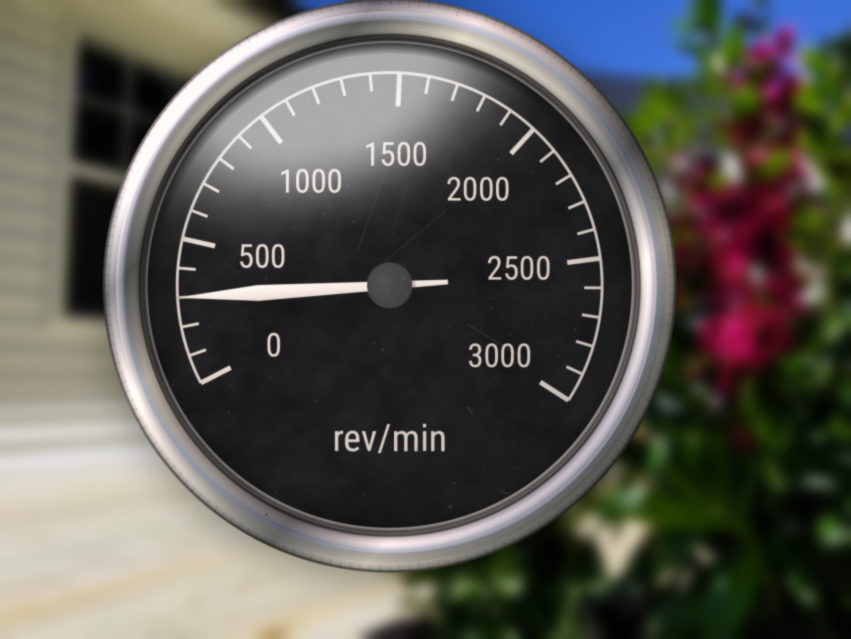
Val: 300 rpm
